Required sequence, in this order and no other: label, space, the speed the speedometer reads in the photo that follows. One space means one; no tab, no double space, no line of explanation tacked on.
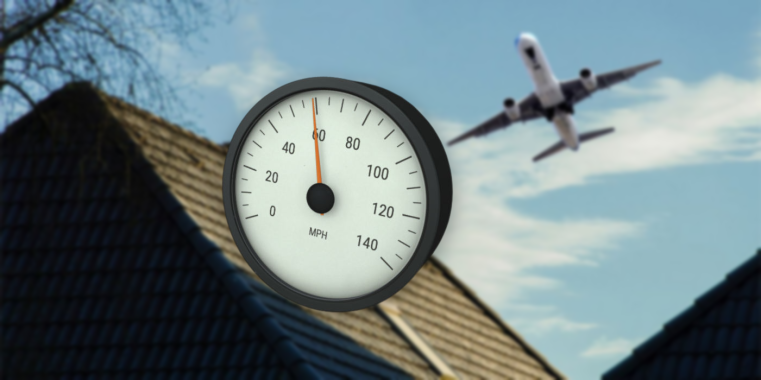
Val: 60 mph
